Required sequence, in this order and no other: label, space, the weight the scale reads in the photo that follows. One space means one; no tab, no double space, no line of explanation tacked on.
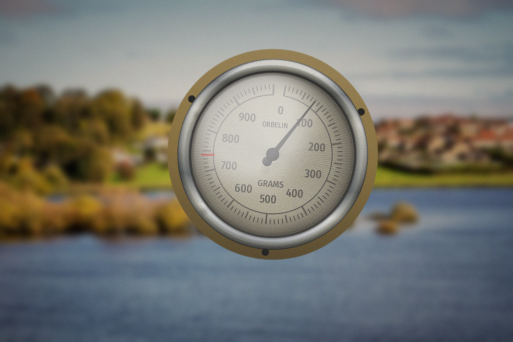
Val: 80 g
